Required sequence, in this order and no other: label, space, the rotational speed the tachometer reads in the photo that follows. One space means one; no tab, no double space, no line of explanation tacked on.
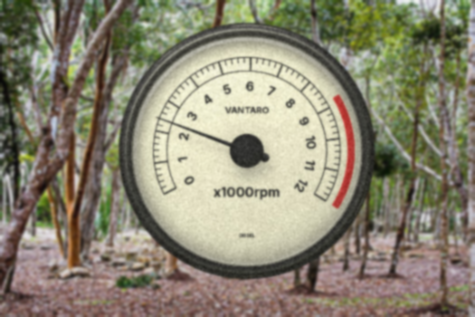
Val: 2400 rpm
